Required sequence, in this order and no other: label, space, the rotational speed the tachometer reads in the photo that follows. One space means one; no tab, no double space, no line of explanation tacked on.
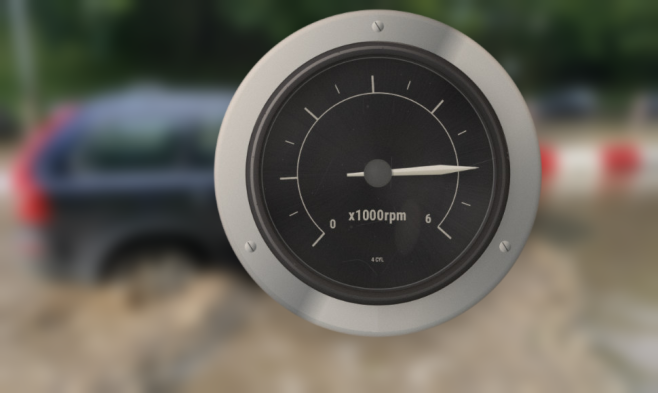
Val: 5000 rpm
